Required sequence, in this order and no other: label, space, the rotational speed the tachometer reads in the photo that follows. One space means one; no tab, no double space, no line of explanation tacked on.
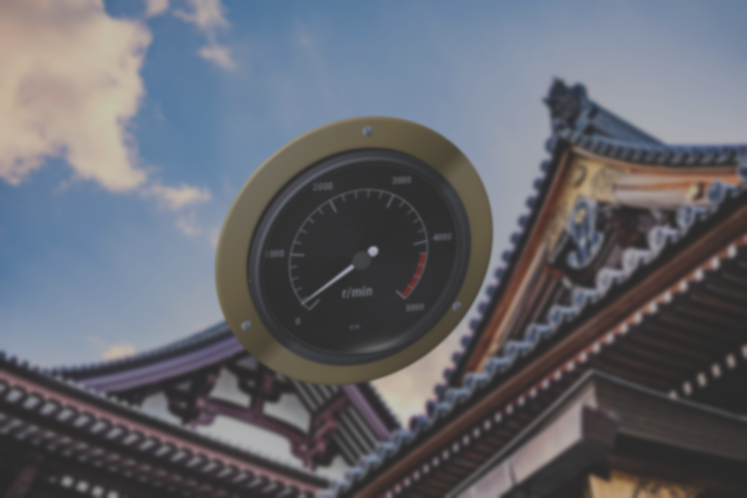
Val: 200 rpm
